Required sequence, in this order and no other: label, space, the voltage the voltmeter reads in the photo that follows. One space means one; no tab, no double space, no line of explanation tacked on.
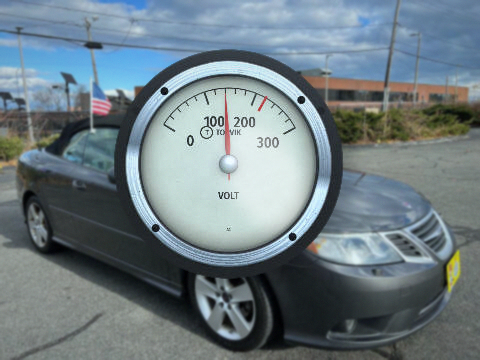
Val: 140 V
